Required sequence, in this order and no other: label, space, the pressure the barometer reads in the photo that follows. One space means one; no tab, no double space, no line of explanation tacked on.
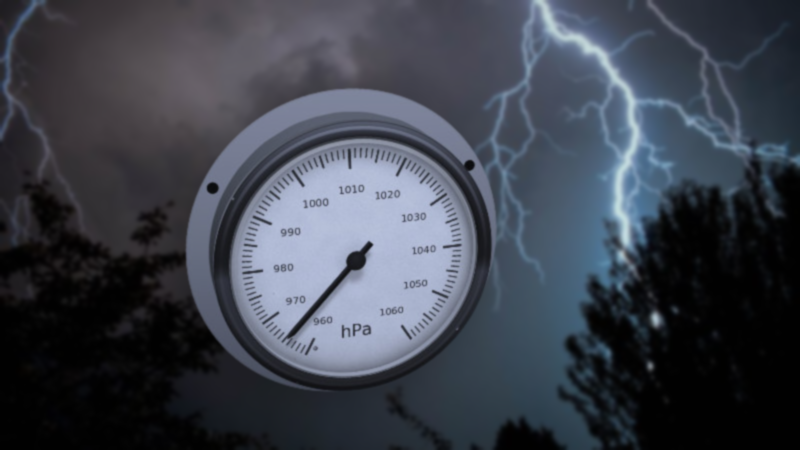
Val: 965 hPa
